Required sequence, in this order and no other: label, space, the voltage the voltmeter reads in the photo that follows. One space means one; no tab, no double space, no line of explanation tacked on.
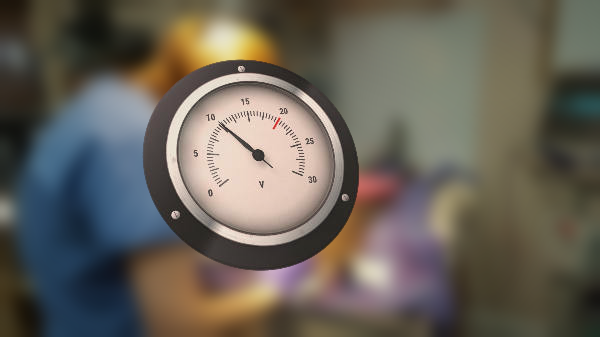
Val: 10 V
